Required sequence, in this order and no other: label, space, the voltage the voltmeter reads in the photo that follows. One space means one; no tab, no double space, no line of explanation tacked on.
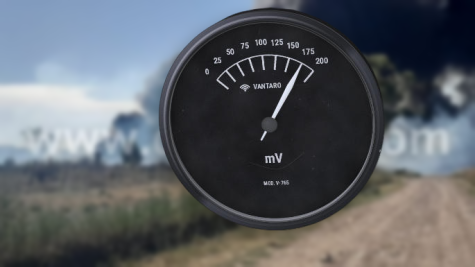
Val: 175 mV
